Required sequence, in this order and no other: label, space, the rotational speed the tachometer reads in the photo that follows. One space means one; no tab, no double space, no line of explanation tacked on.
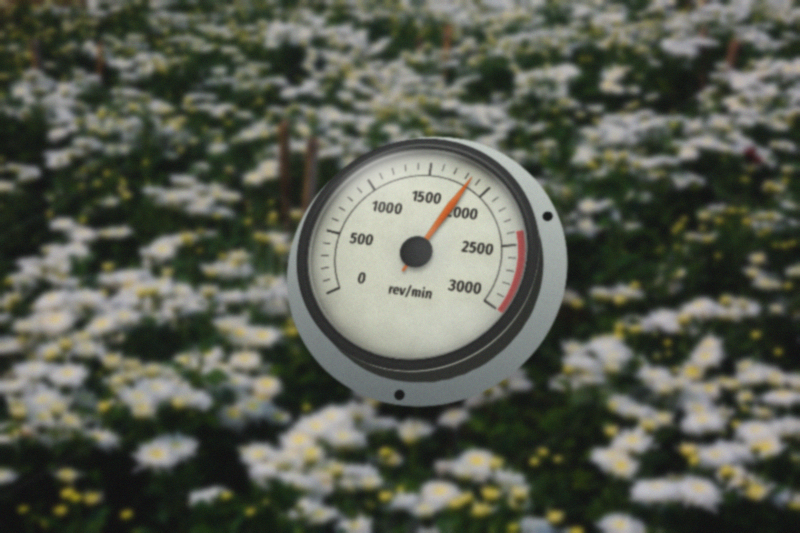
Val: 1850 rpm
